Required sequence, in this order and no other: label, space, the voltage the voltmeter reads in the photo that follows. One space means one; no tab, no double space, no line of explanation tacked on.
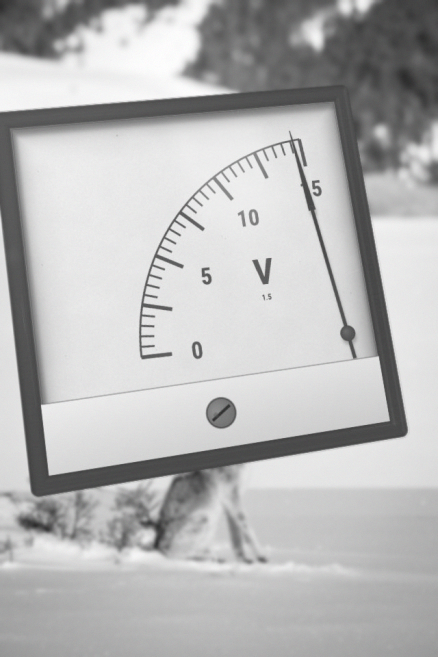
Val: 14.5 V
